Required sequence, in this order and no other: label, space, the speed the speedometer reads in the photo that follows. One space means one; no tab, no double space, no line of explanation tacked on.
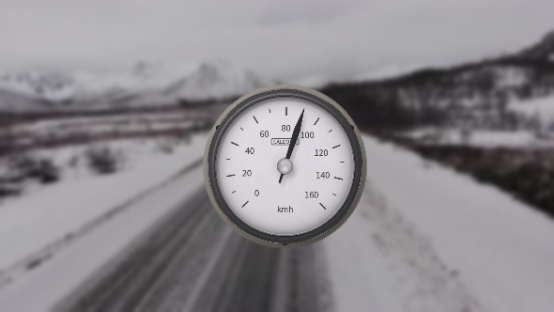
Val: 90 km/h
